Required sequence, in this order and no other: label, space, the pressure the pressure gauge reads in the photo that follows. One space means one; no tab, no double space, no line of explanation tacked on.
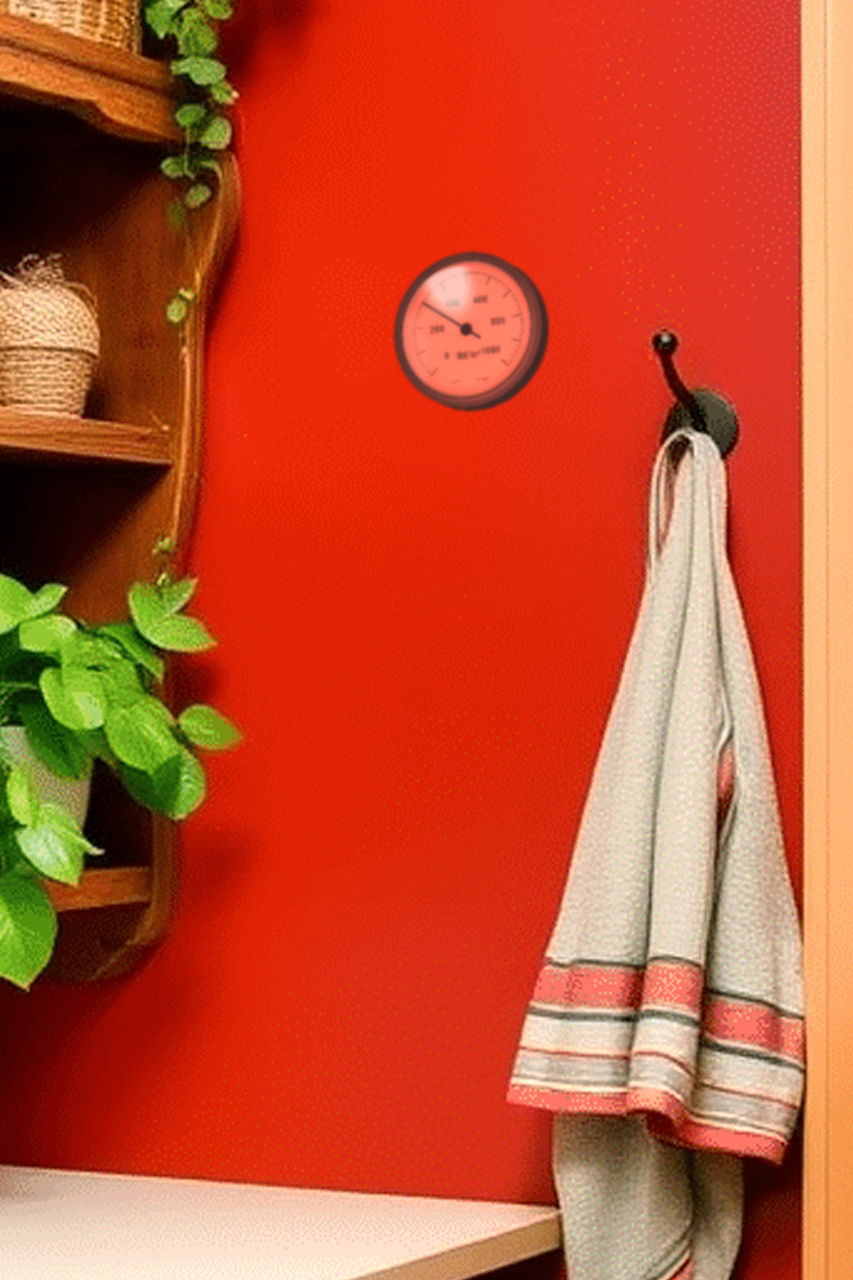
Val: 300 psi
